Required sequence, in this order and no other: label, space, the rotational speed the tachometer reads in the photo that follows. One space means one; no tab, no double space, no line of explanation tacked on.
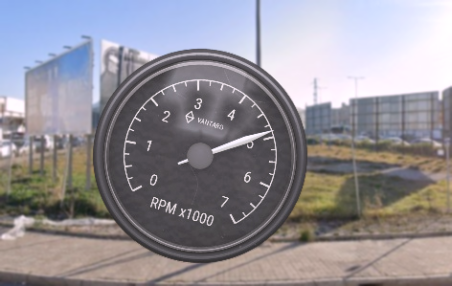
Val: 4875 rpm
